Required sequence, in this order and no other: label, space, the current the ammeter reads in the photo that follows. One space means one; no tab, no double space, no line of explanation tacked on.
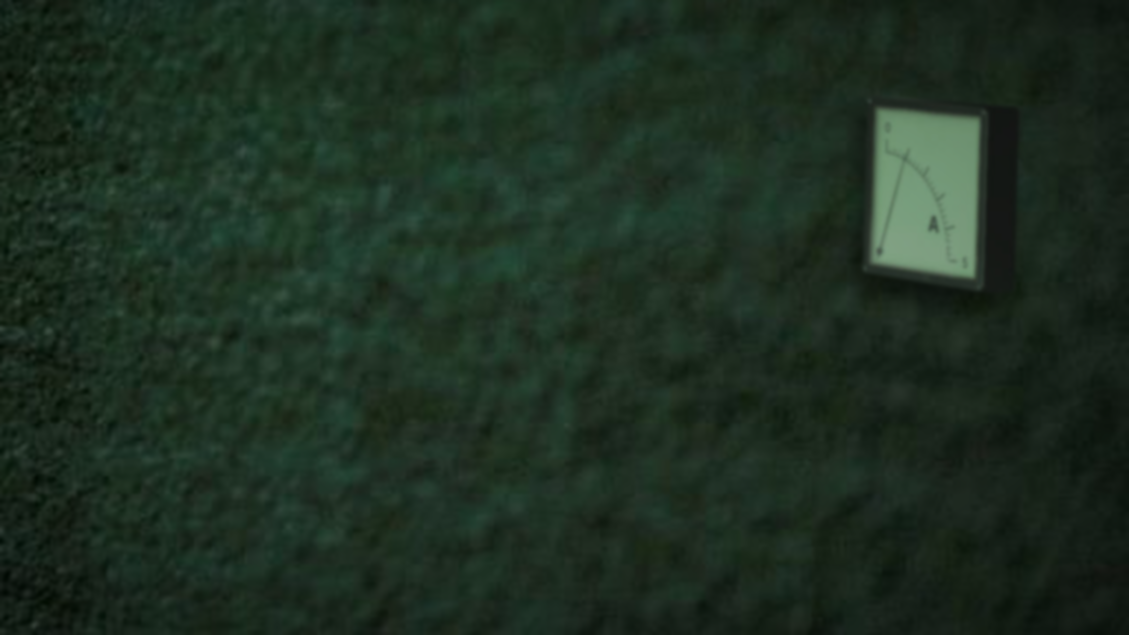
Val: 1 A
